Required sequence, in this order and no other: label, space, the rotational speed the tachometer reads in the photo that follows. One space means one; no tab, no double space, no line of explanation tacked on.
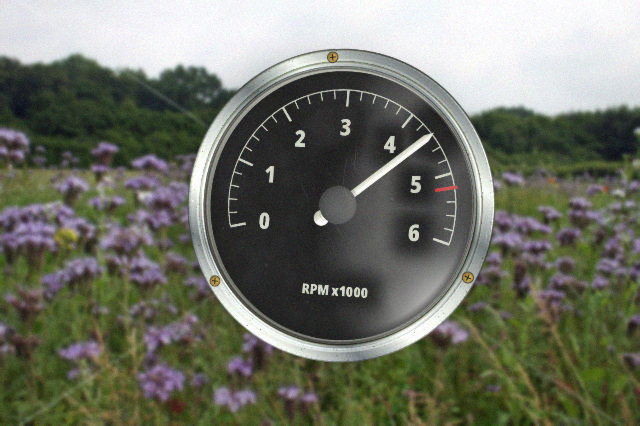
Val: 4400 rpm
